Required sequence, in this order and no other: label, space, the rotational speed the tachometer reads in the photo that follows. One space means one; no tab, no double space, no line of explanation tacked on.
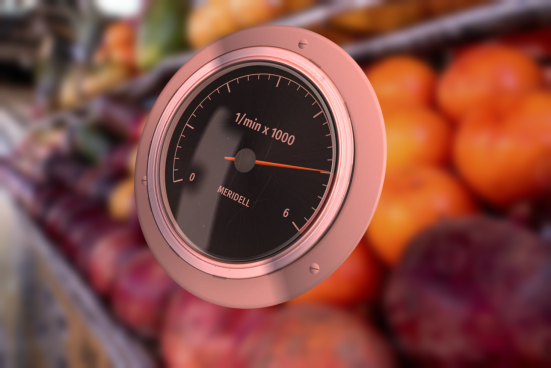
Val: 5000 rpm
